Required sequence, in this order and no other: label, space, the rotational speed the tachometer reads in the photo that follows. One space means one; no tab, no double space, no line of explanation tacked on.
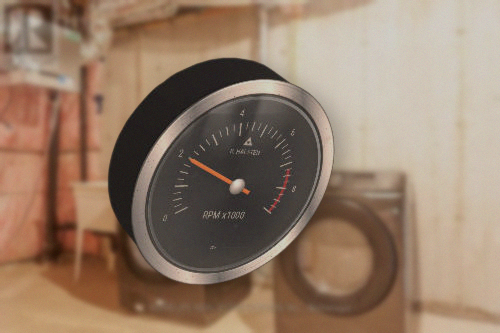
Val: 2000 rpm
